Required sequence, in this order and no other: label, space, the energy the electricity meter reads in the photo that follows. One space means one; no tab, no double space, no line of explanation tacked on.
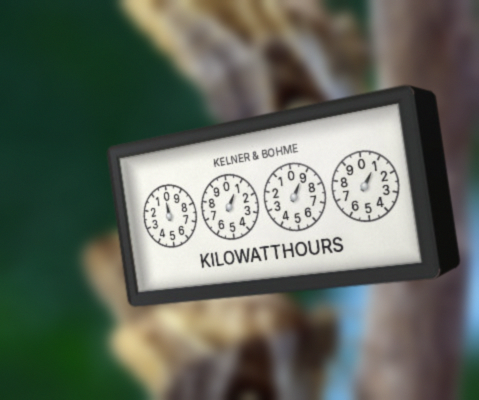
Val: 91 kWh
